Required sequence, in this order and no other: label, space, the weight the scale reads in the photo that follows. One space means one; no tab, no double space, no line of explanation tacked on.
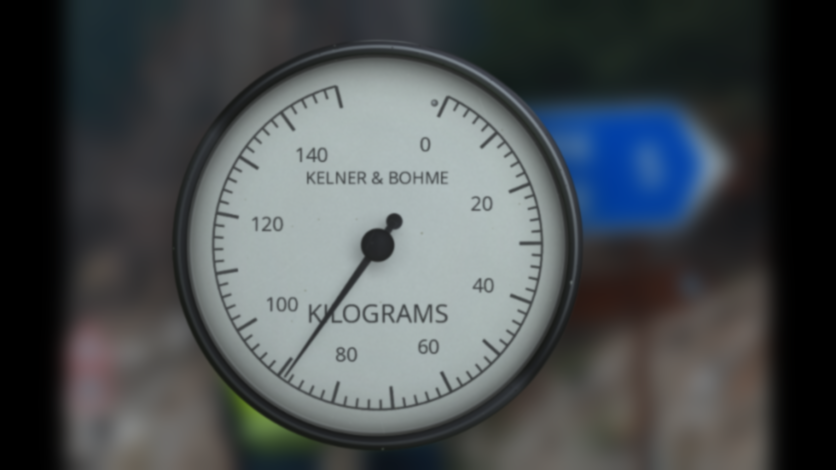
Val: 89 kg
